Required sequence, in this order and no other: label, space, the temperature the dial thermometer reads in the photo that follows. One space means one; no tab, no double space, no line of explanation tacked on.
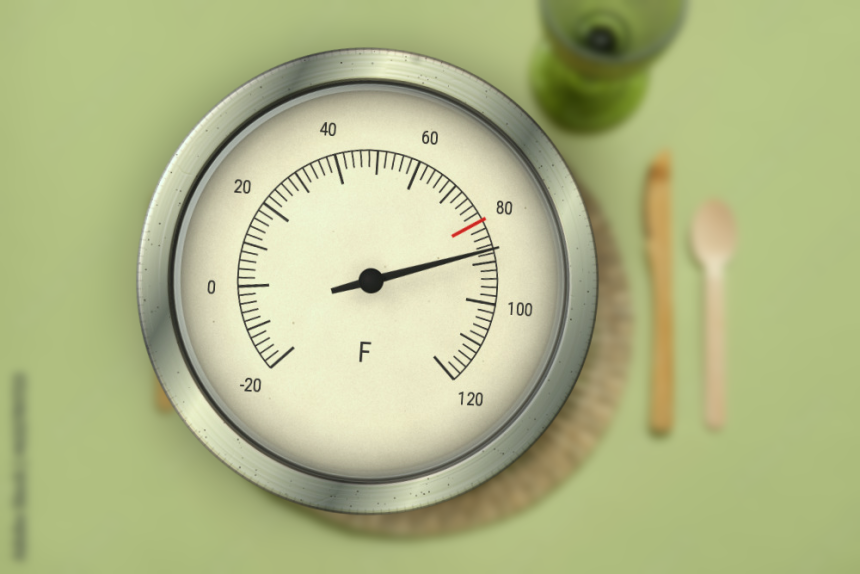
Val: 87 °F
